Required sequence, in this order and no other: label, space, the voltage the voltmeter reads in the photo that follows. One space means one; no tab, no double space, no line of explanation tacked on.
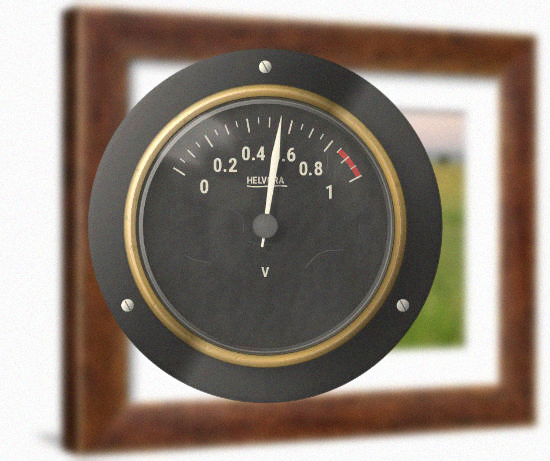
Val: 0.55 V
